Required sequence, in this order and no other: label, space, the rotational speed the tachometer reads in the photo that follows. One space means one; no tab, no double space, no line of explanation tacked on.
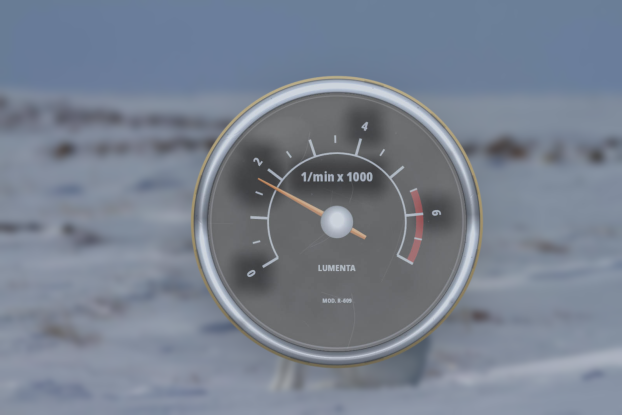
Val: 1750 rpm
